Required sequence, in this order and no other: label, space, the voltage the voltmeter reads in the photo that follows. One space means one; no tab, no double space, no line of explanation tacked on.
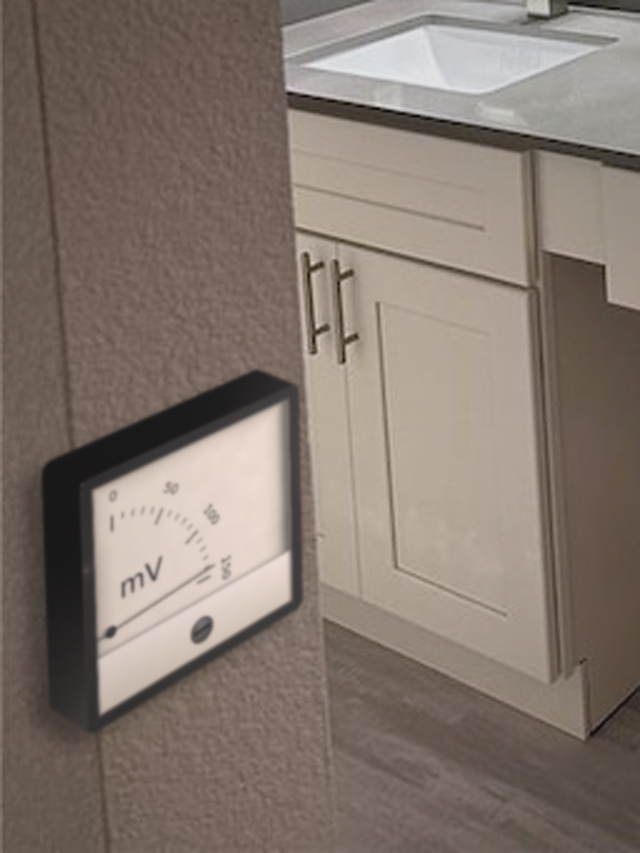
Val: 140 mV
